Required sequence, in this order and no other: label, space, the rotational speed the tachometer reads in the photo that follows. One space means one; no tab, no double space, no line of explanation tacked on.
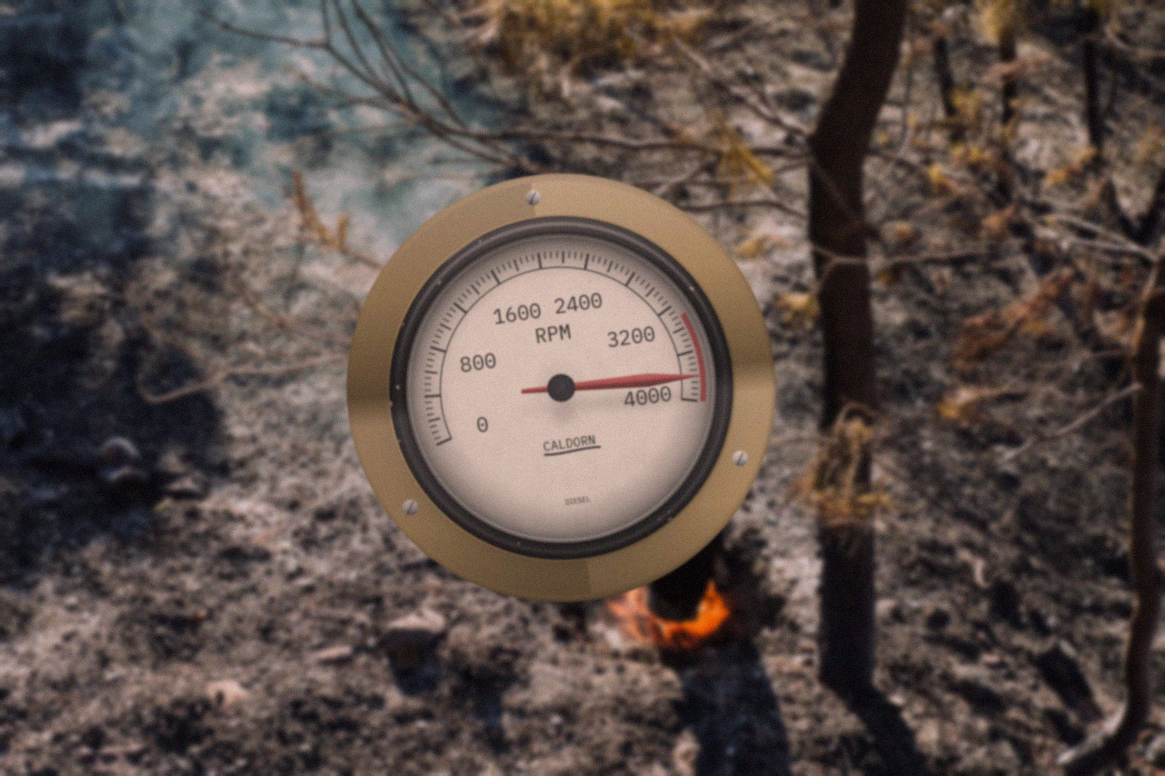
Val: 3800 rpm
